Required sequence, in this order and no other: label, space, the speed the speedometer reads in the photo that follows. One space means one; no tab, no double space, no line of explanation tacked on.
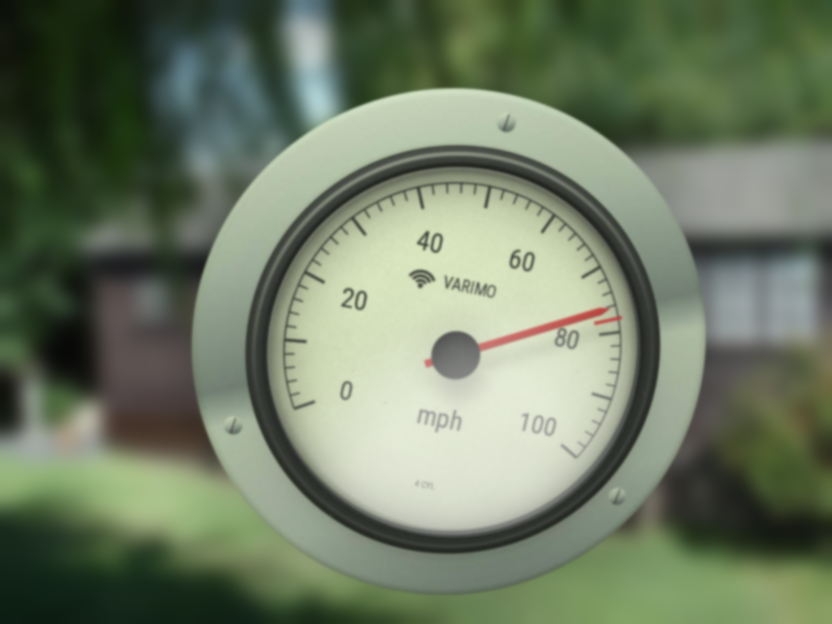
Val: 76 mph
